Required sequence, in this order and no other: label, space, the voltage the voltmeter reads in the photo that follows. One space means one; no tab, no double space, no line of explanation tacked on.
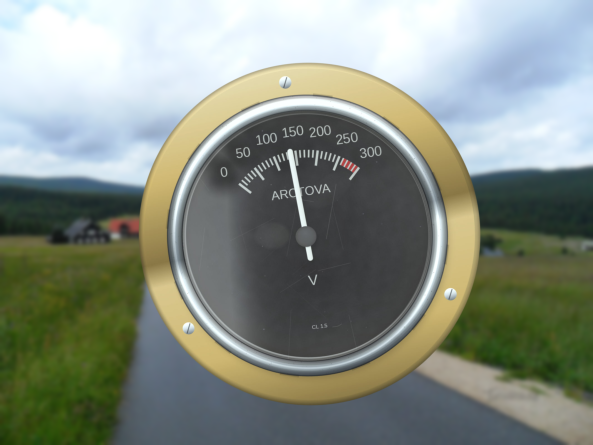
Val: 140 V
